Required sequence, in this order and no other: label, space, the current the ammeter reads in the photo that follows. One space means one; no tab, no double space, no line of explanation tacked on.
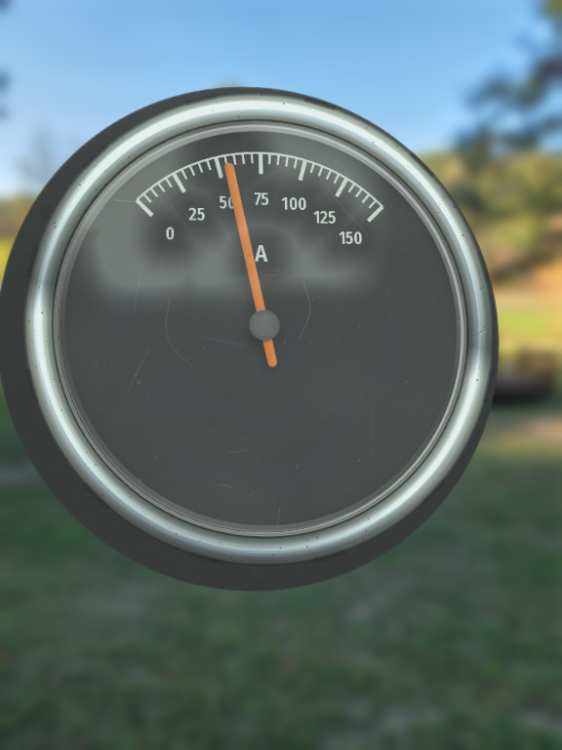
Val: 55 A
